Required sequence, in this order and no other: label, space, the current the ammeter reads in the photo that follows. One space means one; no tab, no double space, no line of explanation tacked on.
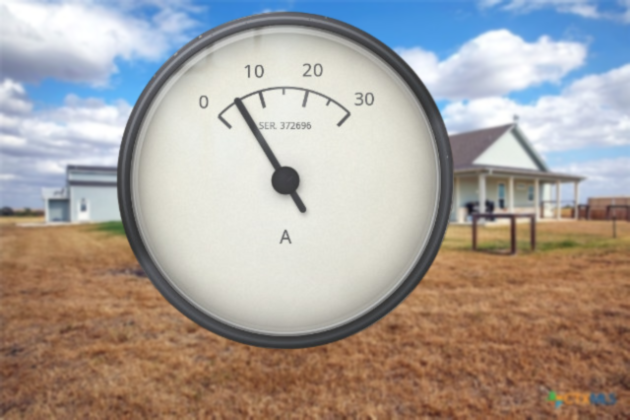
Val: 5 A
